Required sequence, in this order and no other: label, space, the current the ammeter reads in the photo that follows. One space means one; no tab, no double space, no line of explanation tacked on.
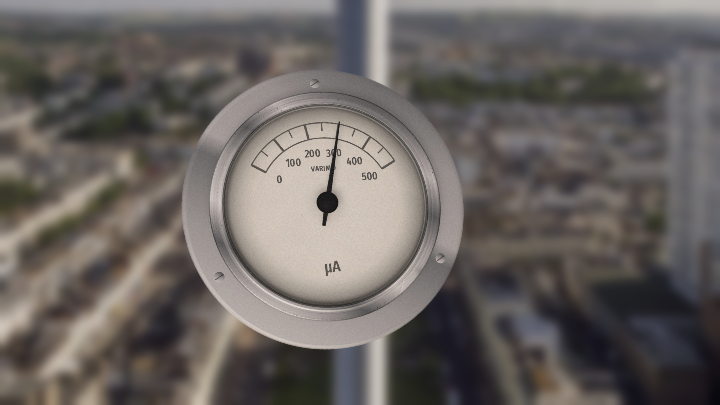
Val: 300 µA
